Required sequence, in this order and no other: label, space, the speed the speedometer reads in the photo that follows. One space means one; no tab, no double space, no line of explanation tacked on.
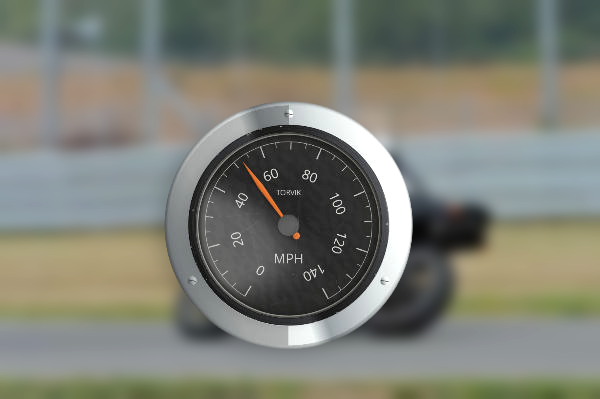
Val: 52.5 mph
